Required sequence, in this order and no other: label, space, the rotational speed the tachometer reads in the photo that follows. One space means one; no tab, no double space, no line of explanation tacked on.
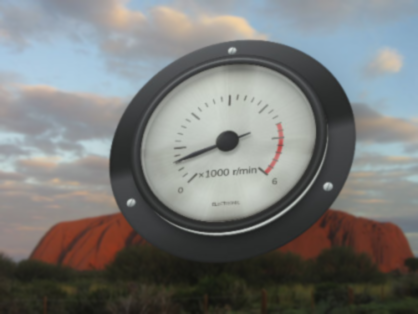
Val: 600 rpm
